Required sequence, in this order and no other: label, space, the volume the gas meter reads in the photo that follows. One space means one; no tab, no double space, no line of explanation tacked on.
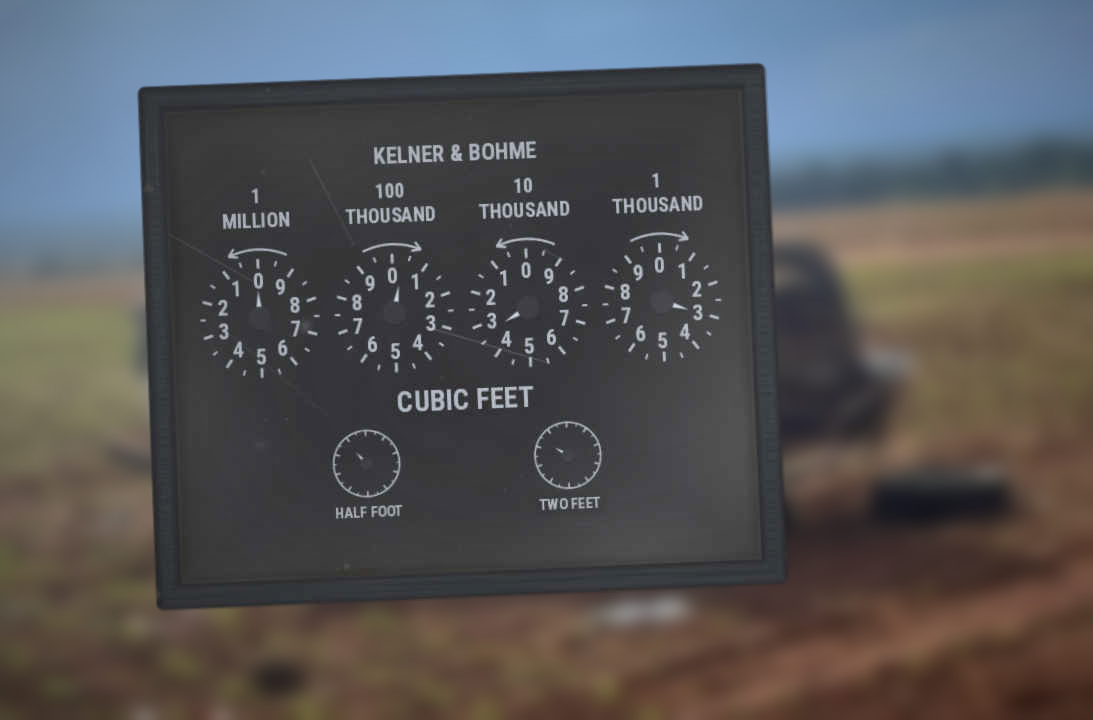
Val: 3300 ft³
